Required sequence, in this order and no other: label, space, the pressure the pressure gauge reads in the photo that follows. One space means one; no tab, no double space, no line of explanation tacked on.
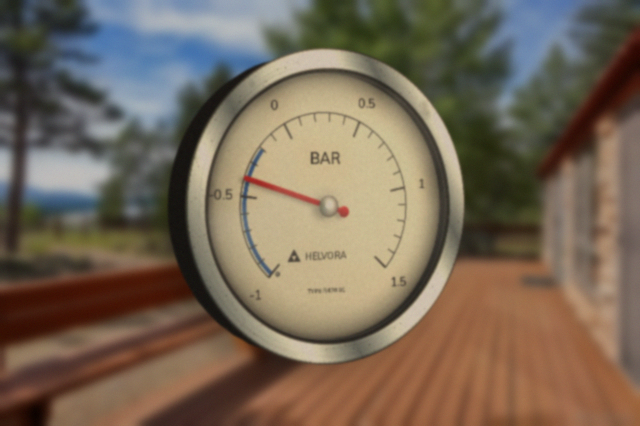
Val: -0.4 bar
